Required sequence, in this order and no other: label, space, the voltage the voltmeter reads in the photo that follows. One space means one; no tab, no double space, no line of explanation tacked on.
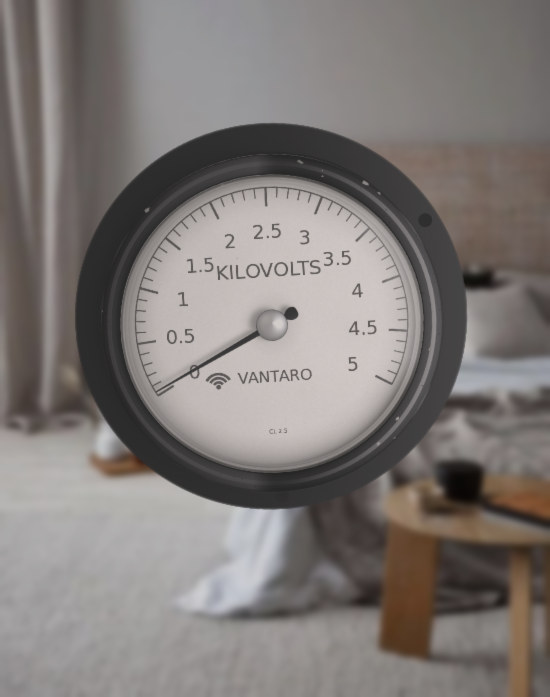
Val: 0.05 kV
